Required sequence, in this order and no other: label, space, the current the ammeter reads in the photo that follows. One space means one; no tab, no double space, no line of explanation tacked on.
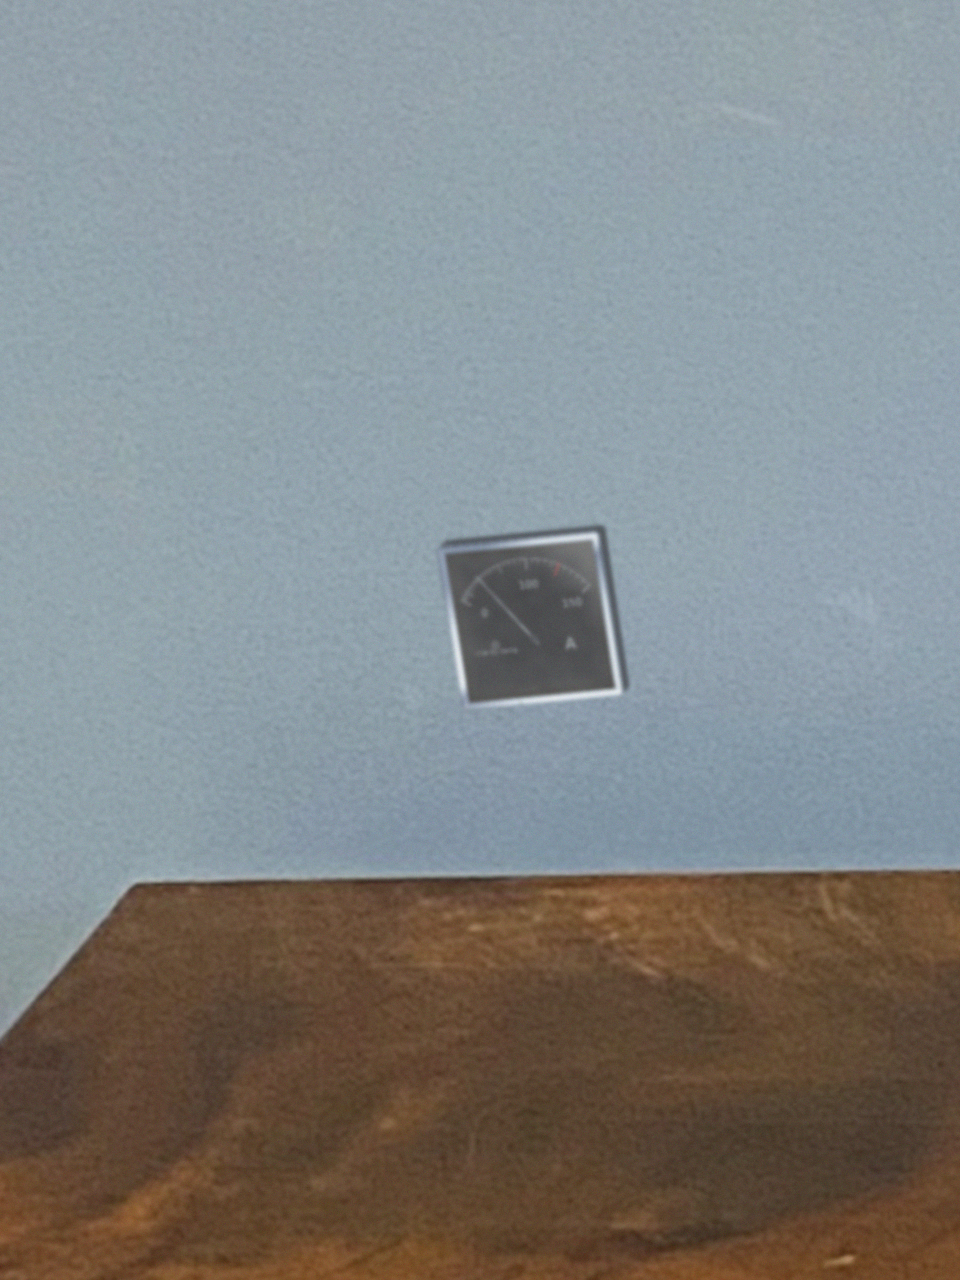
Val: 50 A
